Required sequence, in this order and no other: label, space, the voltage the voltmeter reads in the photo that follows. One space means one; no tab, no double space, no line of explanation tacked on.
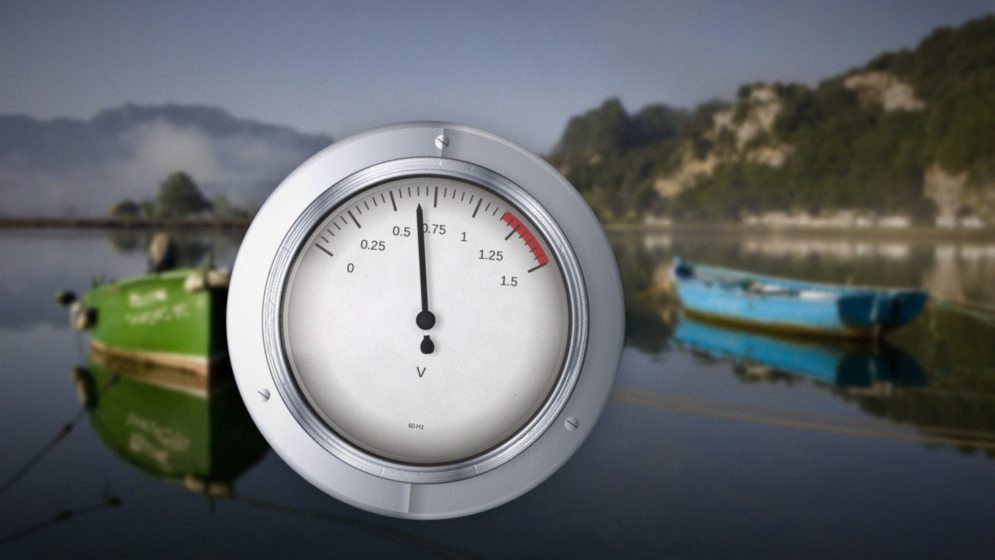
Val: 0.65 V
